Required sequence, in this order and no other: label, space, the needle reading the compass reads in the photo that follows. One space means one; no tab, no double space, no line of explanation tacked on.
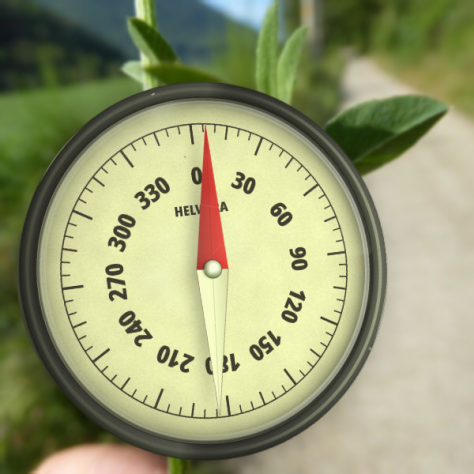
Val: 5 °
